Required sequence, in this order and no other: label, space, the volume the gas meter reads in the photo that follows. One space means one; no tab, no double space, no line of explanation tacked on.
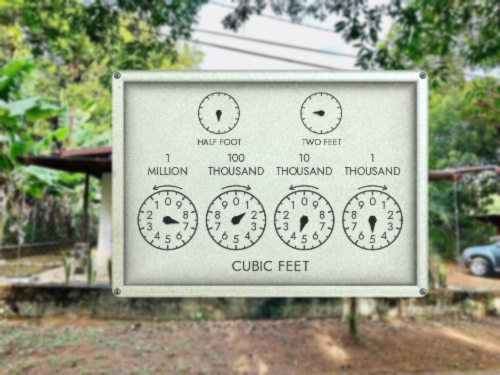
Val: 714500 ft³
